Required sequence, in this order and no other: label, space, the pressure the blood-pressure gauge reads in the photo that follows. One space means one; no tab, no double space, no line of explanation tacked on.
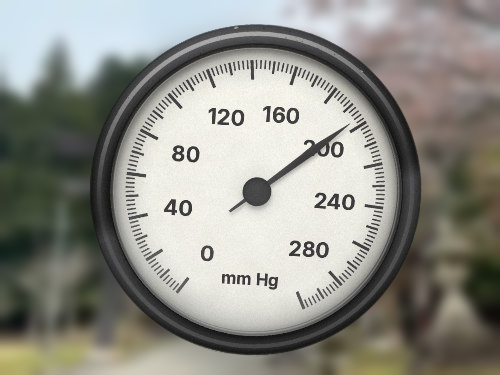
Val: 196 mmHg
